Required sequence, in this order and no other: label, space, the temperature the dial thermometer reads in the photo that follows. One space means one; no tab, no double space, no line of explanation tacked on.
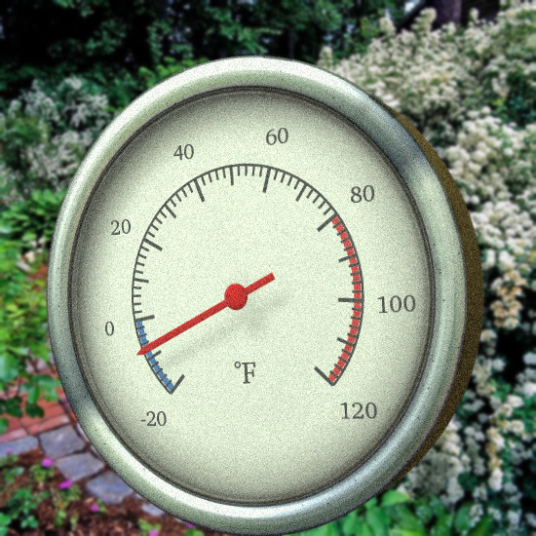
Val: -8 °F
